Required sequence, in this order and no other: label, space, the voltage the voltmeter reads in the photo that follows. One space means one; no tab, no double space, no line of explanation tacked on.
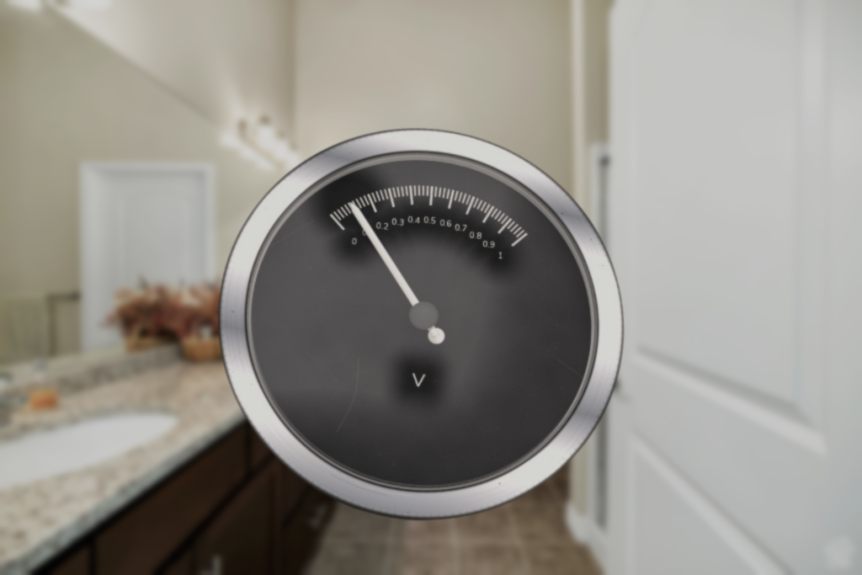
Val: 0.1 V
